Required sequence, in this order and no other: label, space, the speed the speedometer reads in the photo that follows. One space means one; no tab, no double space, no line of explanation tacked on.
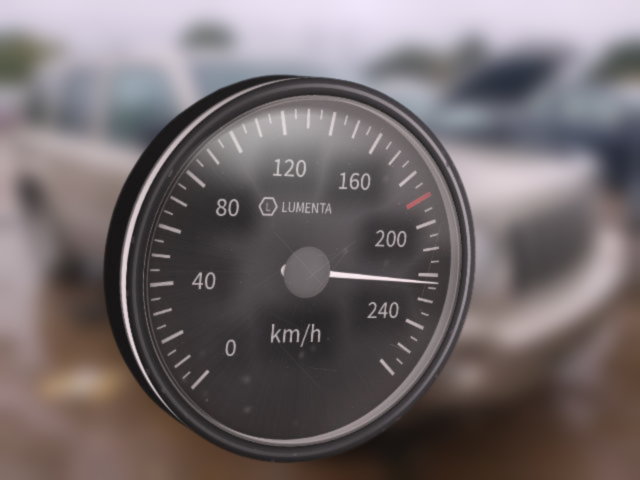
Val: 222.5 km/h
